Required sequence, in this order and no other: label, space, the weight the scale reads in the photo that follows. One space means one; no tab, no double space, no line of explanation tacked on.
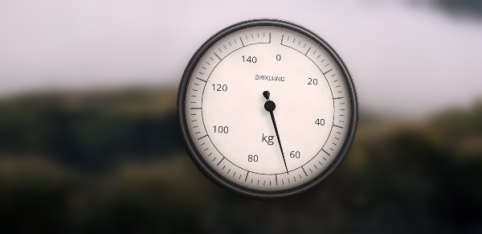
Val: 66 kg
